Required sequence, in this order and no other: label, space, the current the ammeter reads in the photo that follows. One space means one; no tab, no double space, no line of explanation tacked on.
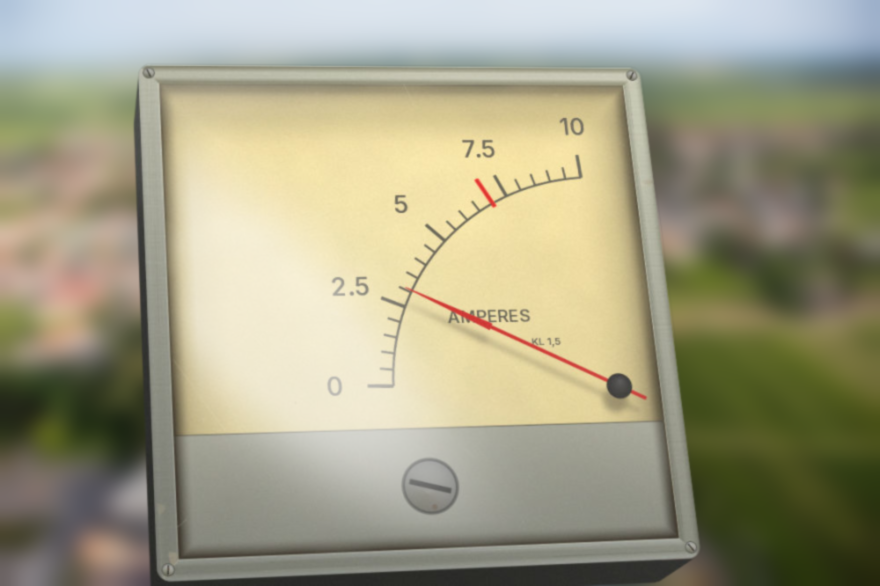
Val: 3 A
